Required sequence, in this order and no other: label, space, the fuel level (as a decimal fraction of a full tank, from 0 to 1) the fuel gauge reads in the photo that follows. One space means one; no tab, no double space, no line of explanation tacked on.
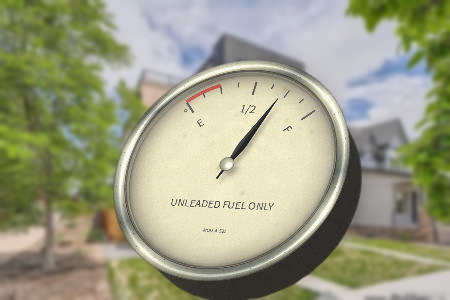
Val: 0.75
